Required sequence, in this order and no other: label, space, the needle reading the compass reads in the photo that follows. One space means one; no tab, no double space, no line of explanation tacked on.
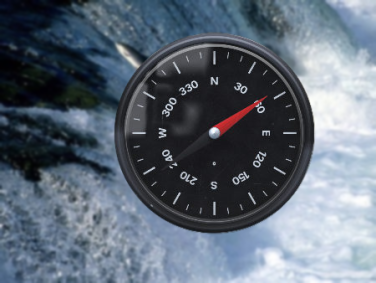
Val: 55 °
